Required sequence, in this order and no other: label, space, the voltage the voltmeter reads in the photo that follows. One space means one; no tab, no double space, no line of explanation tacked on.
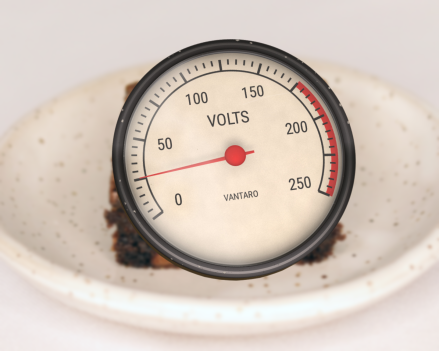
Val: 25 V
